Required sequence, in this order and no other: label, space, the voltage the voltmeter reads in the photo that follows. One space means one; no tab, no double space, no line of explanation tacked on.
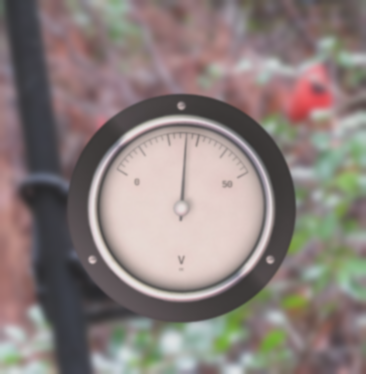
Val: 26 V
